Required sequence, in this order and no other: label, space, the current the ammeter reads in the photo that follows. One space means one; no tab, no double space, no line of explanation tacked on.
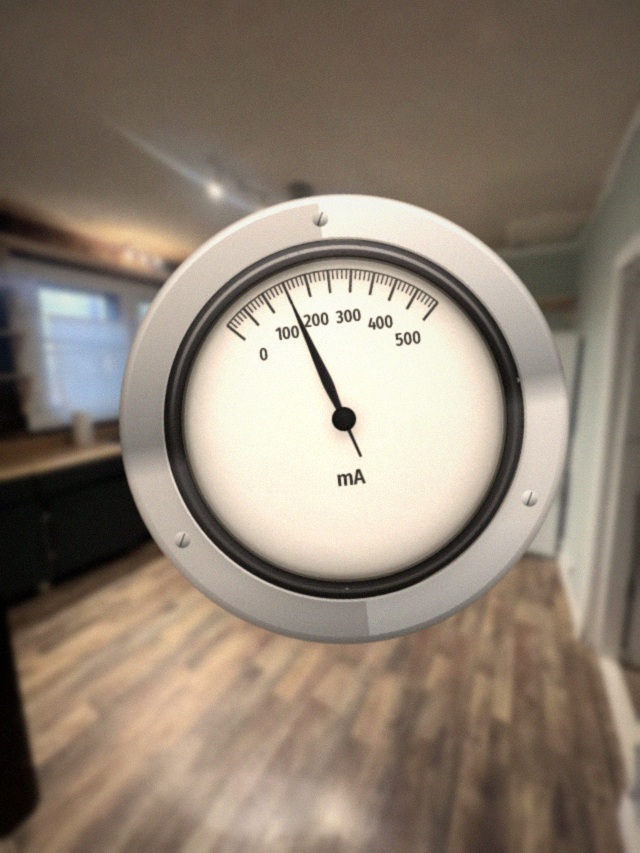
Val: 150 mA
